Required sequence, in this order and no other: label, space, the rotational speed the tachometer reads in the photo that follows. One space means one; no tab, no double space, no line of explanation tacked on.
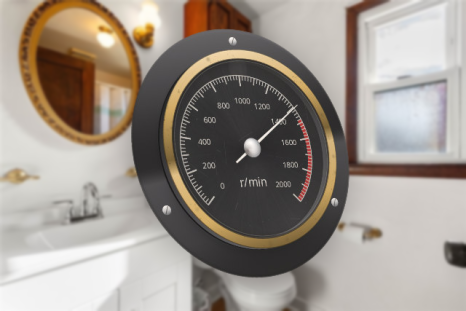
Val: 1400 rpm
